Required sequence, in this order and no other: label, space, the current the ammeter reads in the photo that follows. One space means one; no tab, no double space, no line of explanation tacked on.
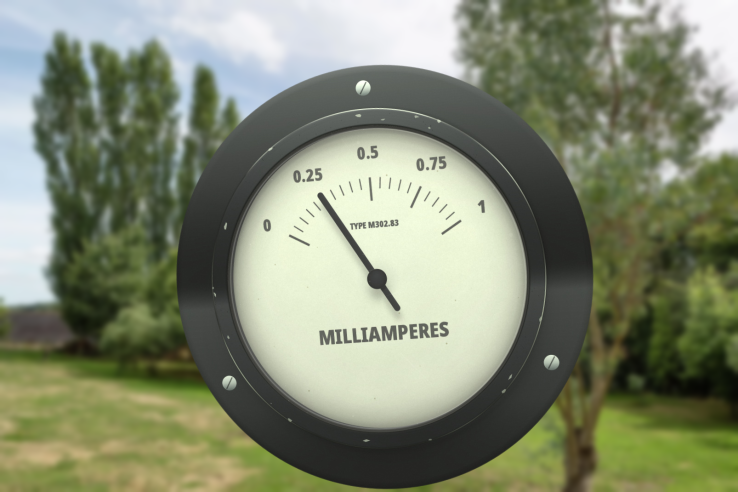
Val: 0.25 mA
